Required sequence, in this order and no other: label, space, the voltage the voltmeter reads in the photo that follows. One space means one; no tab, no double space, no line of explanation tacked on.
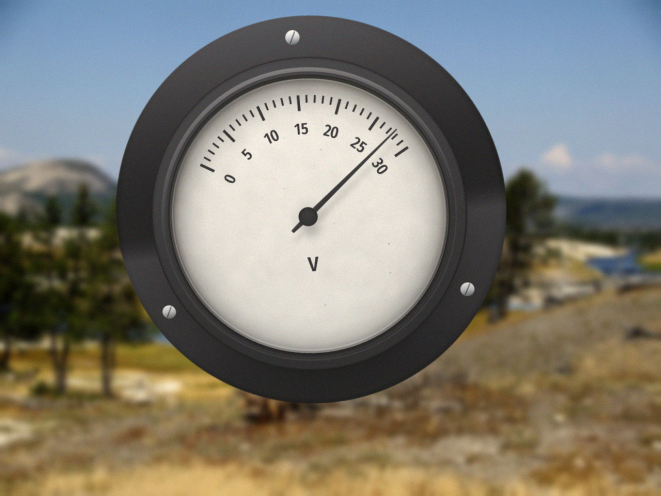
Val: 27.5 V
